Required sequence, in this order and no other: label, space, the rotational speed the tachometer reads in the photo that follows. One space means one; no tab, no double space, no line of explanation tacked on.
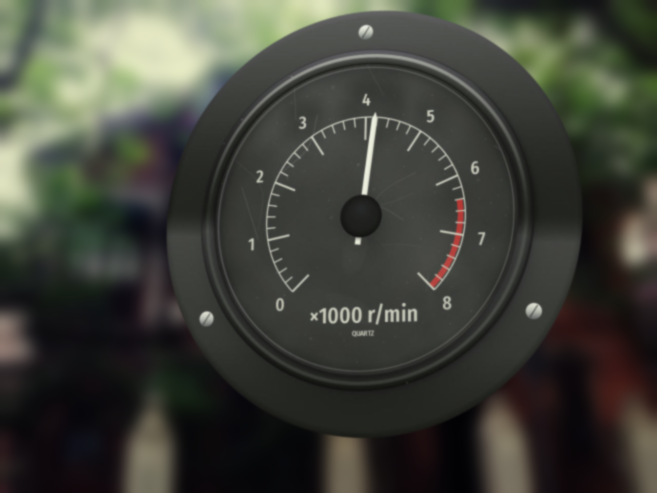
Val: 4200 rpm
